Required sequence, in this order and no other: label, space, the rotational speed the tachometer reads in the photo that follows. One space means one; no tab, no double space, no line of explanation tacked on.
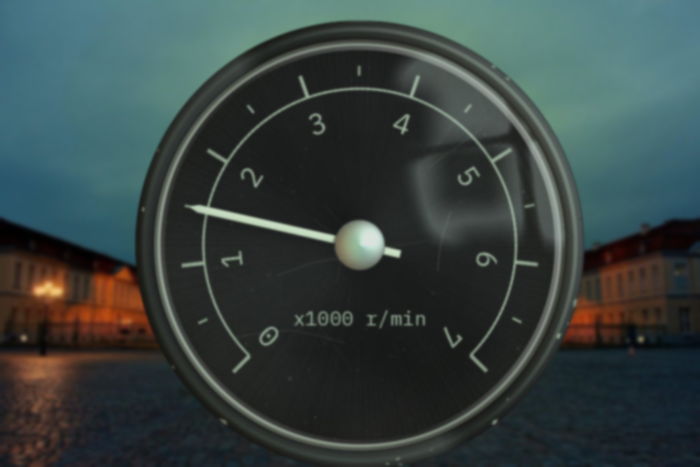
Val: 1500 rpm
